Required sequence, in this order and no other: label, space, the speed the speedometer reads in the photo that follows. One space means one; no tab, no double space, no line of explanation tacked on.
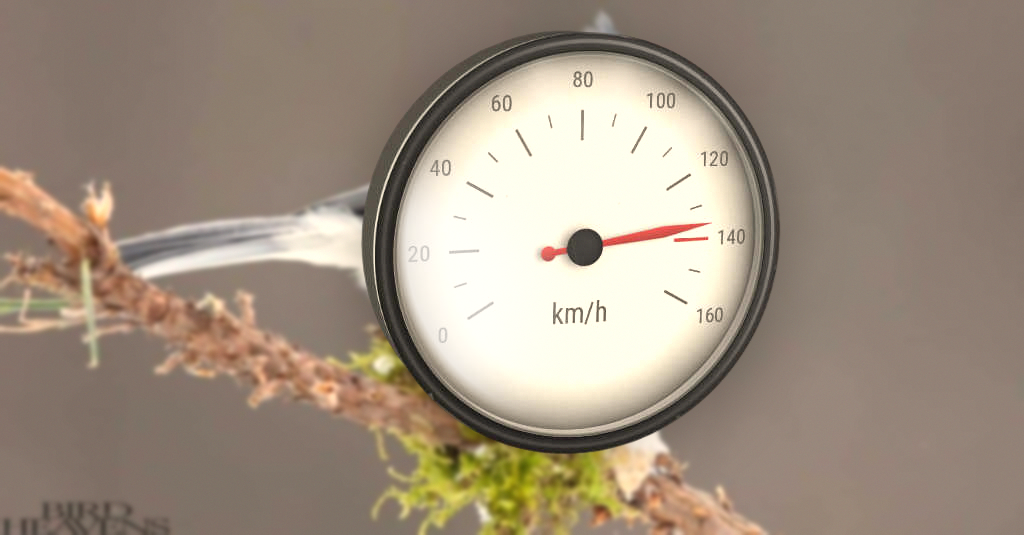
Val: 135 km/h
